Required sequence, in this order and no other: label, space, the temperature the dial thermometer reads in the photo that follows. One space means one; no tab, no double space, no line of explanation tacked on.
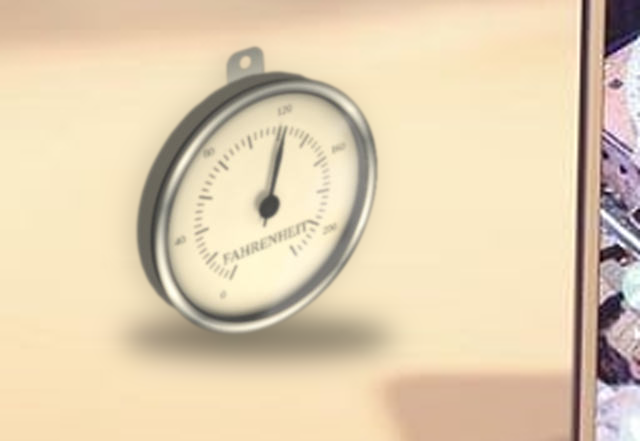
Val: 120 °F
